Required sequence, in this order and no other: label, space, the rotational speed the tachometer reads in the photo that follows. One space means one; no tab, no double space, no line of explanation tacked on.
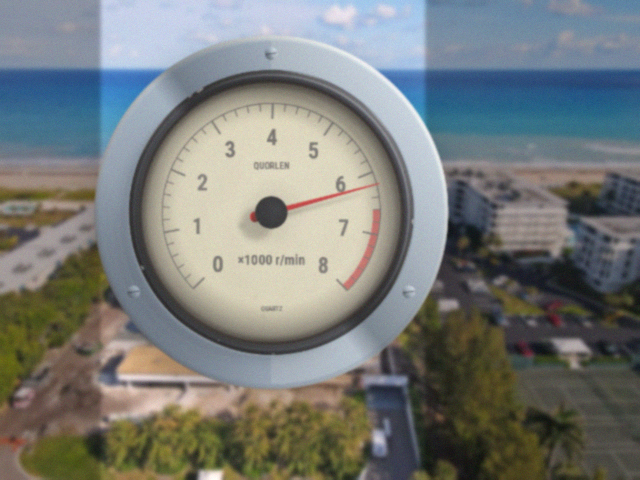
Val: 6200 rpm
